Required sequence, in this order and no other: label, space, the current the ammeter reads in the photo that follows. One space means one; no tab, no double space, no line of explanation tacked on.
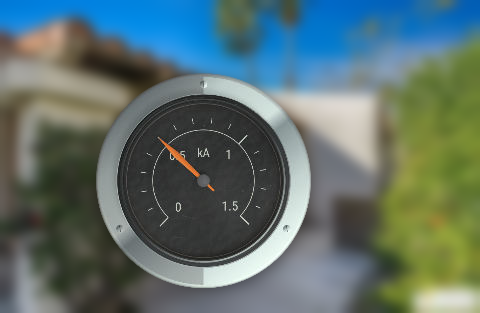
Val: 0.5 kA
